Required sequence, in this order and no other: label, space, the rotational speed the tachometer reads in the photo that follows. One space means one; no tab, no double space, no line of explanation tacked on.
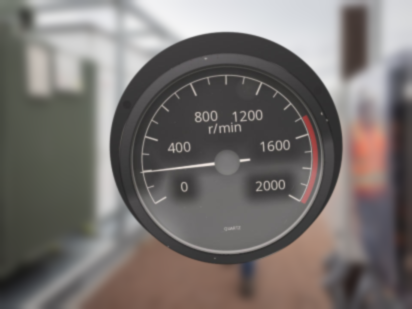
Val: 200 rpm
